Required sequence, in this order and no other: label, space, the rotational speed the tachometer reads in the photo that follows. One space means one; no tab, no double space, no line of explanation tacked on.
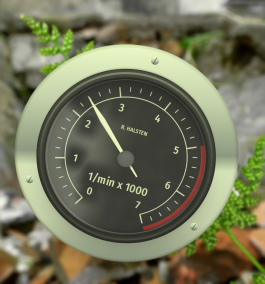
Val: 2400 rpm
